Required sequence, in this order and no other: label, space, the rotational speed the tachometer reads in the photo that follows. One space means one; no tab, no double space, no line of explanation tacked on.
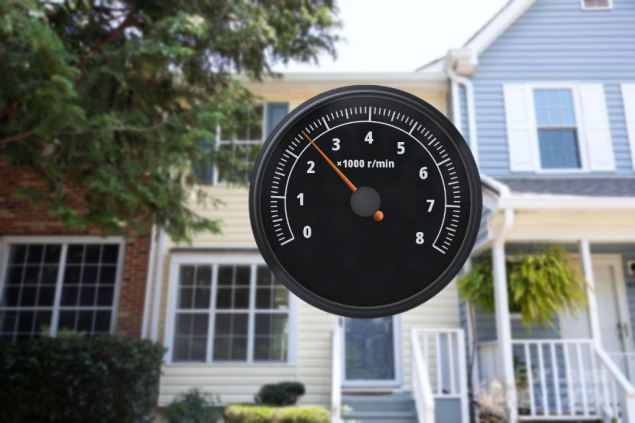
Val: 2500 rpm
